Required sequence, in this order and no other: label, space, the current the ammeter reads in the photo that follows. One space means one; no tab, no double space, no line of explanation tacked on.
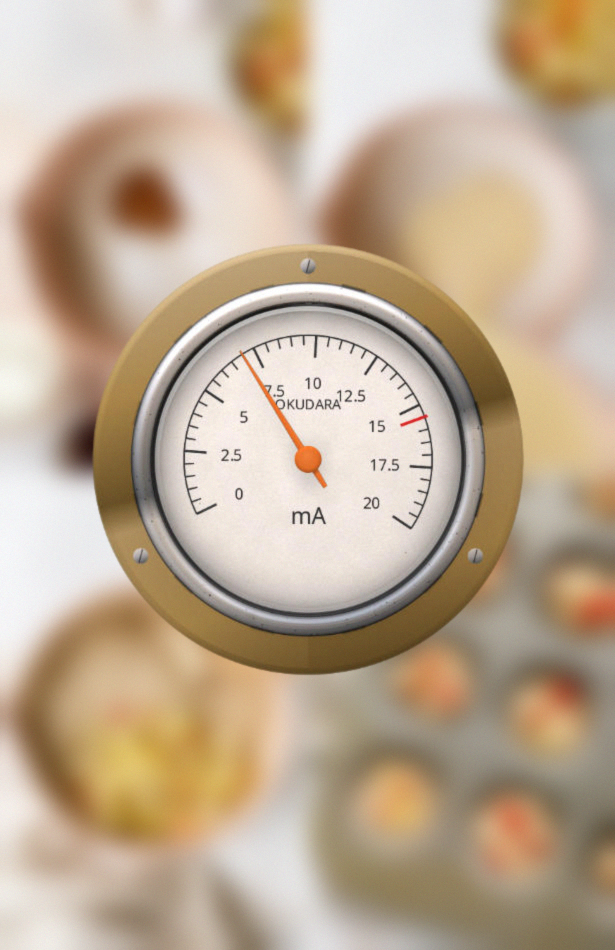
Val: 7 mA
